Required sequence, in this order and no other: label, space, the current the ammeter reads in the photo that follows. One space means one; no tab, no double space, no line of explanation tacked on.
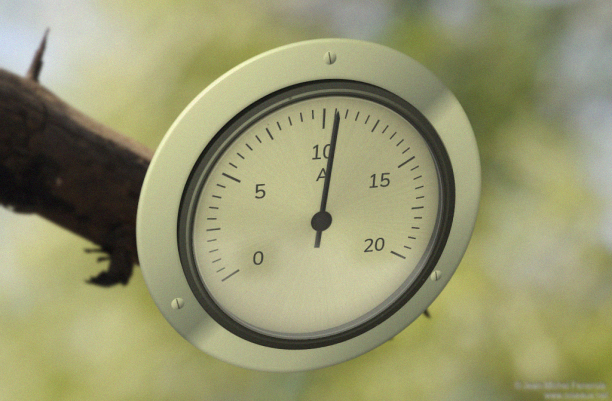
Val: 10.5 A
